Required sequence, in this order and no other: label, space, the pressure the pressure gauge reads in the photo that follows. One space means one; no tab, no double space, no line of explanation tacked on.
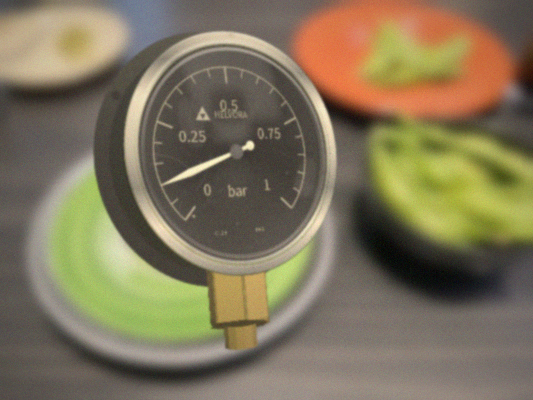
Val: 0.1 bar
